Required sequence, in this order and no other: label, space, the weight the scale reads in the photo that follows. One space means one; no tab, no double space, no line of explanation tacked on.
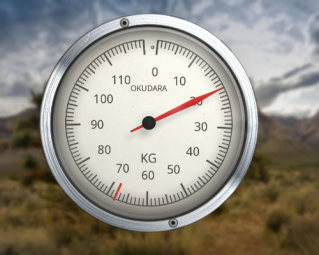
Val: 20 kg
